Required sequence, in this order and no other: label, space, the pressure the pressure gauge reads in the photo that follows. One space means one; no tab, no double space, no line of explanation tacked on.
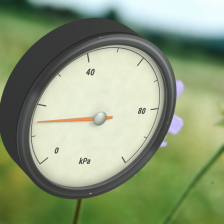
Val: 15 kPa
